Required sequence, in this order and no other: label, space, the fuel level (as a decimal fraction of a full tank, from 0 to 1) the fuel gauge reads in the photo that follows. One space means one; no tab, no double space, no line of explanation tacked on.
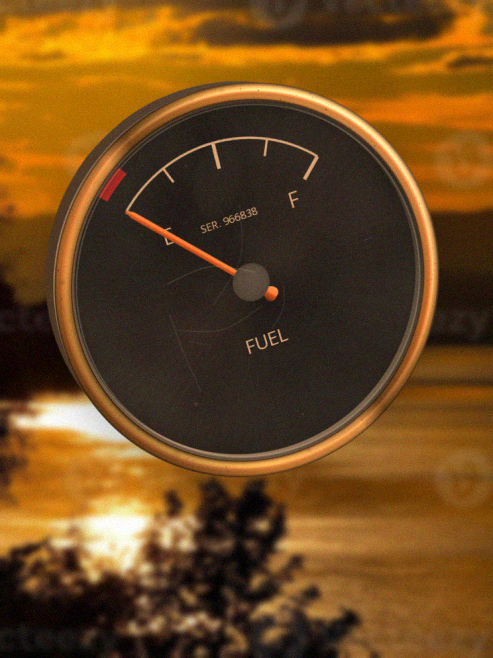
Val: 0
